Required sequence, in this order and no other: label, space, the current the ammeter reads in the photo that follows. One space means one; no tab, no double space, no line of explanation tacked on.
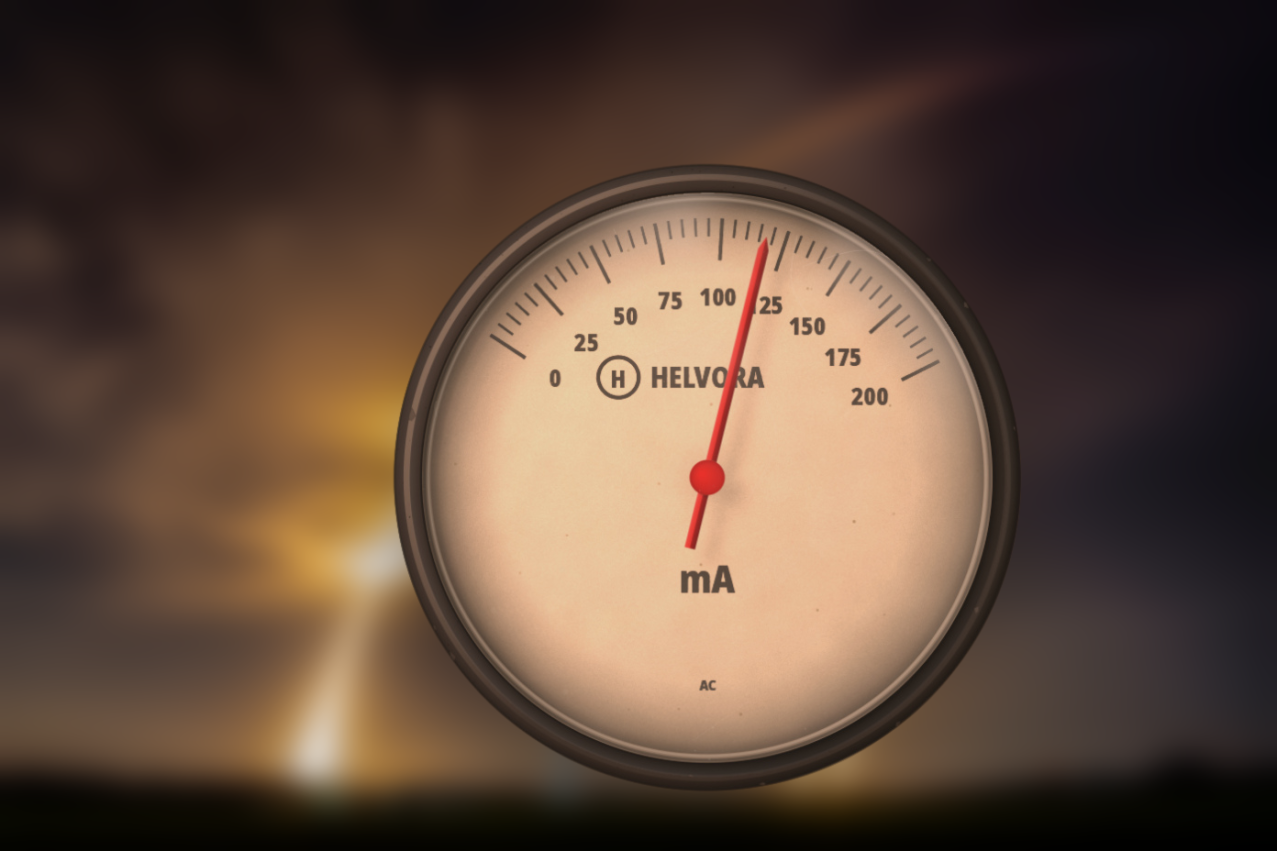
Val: 117.5 mA
